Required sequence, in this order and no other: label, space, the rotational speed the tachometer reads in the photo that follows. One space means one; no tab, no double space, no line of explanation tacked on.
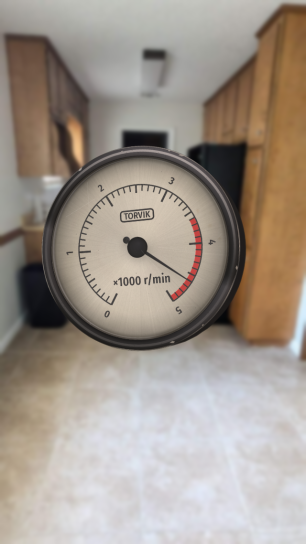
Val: 4600 rpm
